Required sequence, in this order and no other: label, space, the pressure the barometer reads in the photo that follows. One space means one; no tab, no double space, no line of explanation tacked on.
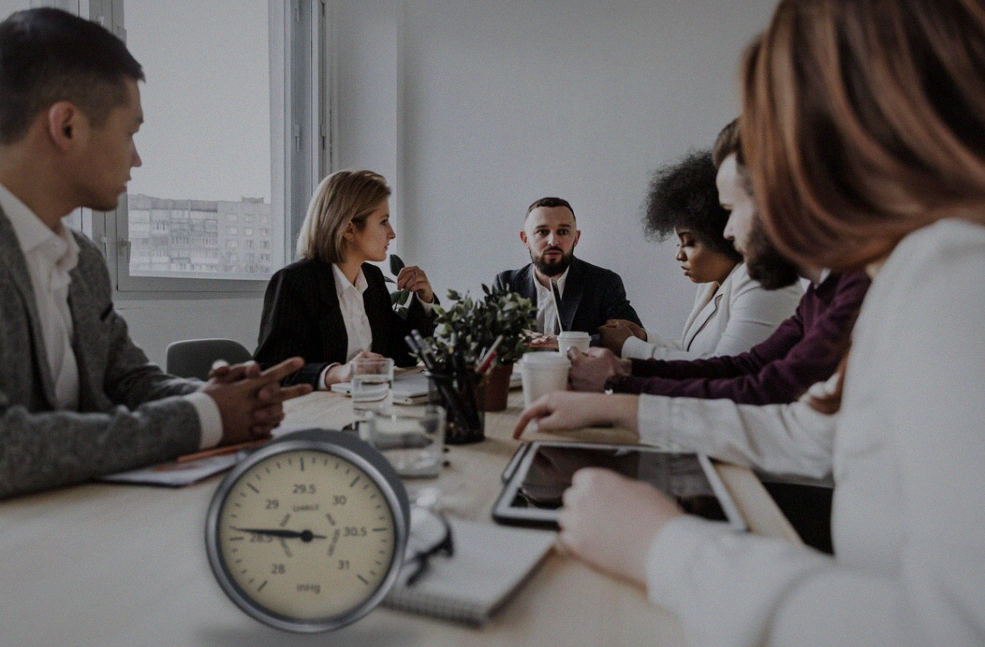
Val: 28.6 inHg
